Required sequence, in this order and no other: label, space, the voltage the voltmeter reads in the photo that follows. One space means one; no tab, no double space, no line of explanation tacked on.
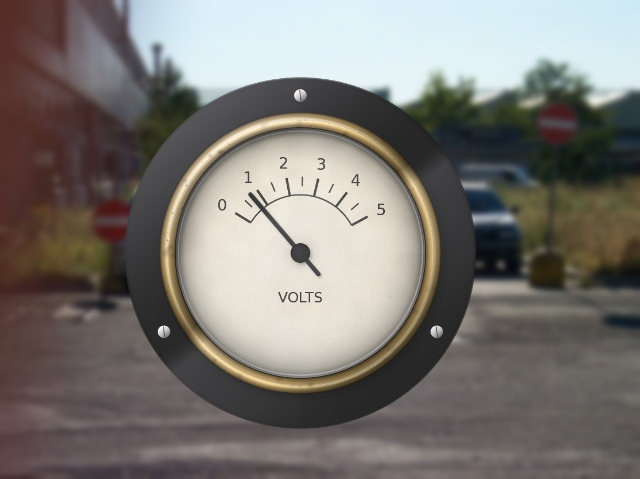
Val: 0.75 V
